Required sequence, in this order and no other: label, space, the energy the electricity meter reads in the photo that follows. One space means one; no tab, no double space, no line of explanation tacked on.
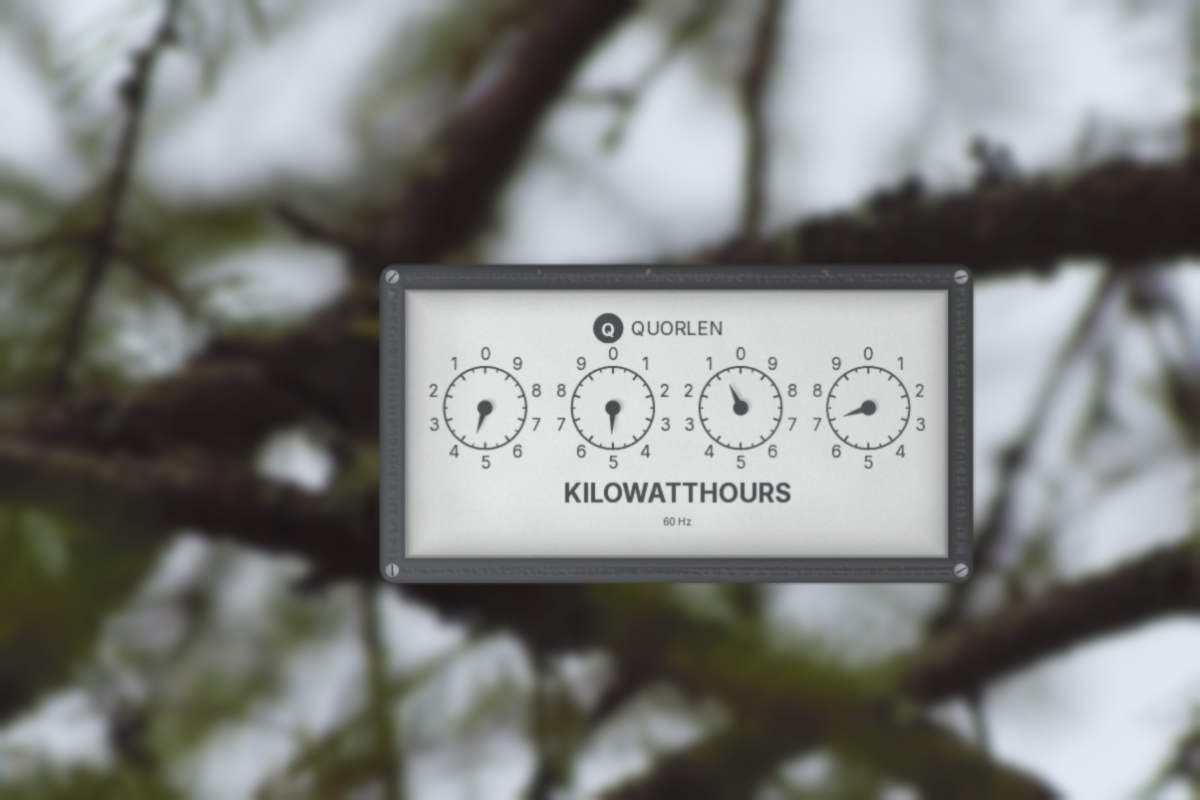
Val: 4507 kWh
